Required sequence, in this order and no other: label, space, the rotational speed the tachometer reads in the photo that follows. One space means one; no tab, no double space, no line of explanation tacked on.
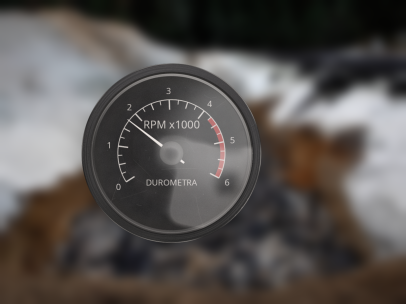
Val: 1750 rpm
